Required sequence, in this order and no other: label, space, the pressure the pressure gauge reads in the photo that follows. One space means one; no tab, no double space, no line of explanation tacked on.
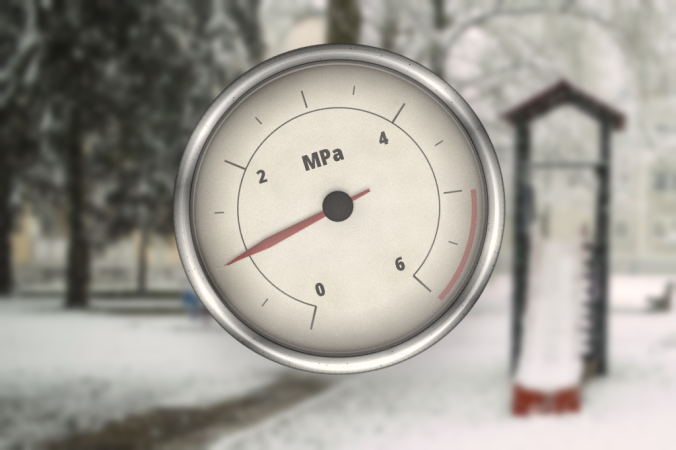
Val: 1 MPa
